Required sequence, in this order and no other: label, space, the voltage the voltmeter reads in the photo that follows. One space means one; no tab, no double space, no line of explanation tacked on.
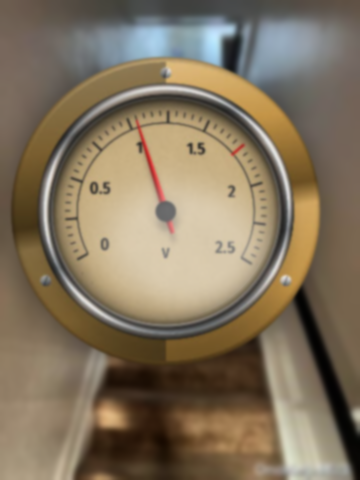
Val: 1.05 V
